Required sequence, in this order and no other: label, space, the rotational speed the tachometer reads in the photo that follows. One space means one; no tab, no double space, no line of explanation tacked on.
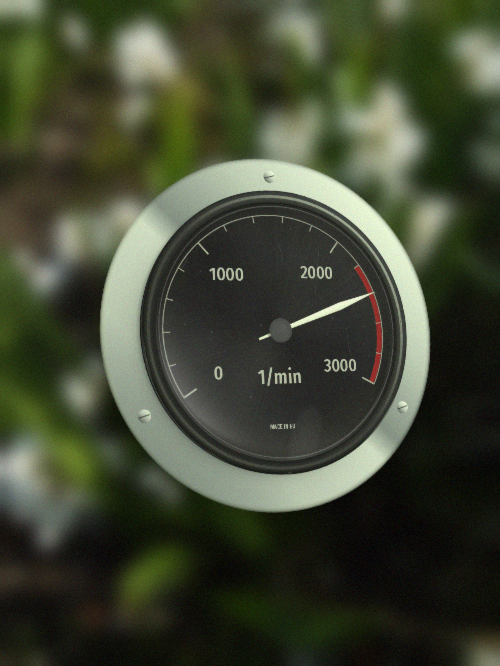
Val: 2400 rpm
